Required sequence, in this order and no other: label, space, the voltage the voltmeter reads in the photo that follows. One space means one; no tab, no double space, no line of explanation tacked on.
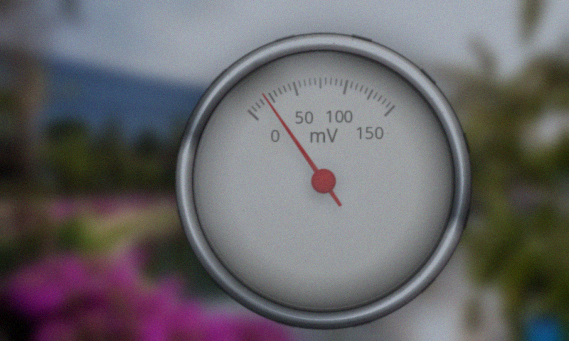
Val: 20 mV
